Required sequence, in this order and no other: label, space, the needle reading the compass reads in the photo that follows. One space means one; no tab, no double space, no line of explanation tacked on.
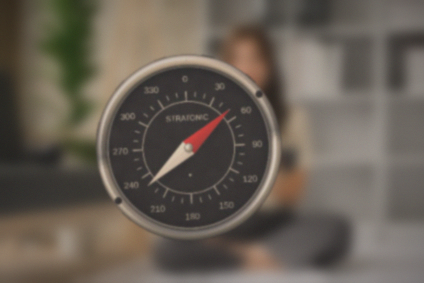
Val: 50 °
